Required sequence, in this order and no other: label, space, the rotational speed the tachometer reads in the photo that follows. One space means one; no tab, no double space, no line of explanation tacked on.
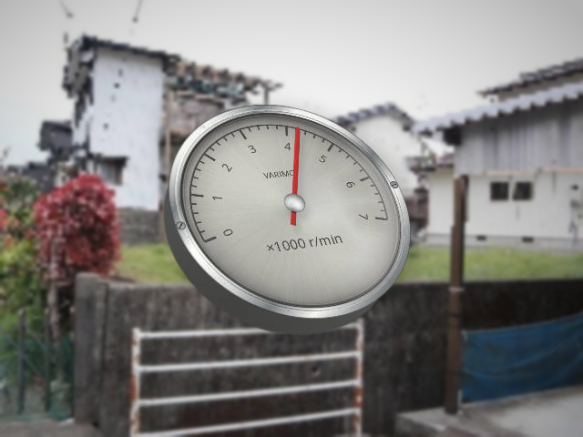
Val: 4200 rpm
